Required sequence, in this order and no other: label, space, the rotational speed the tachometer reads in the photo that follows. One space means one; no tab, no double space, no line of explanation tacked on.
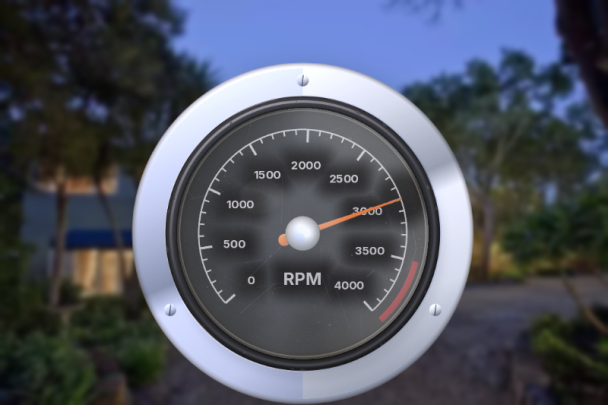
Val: 3000 rpm
